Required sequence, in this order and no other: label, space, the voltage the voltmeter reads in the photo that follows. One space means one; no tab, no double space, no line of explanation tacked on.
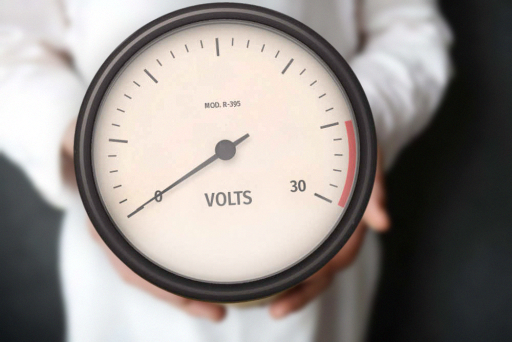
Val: 0 V
